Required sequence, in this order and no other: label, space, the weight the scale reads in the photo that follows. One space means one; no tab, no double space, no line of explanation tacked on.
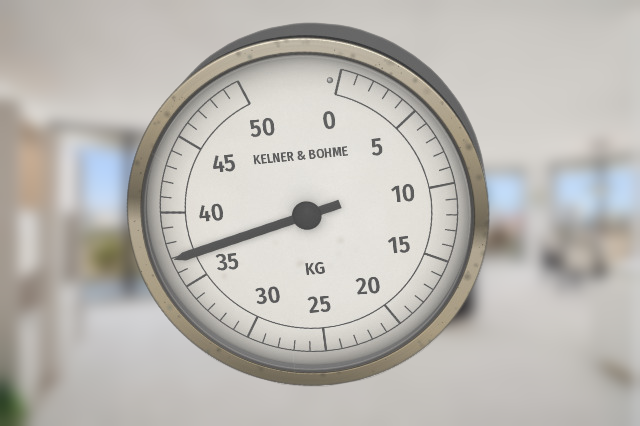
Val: 37 kg
